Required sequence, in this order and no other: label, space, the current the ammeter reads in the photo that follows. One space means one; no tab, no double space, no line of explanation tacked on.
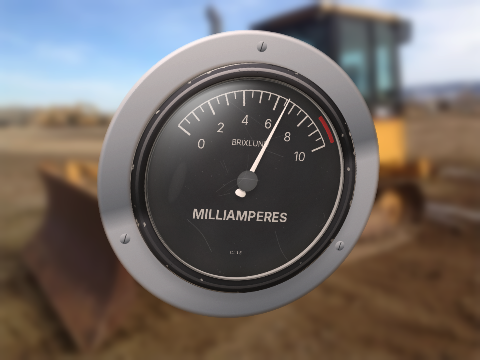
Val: 6.5 mA
